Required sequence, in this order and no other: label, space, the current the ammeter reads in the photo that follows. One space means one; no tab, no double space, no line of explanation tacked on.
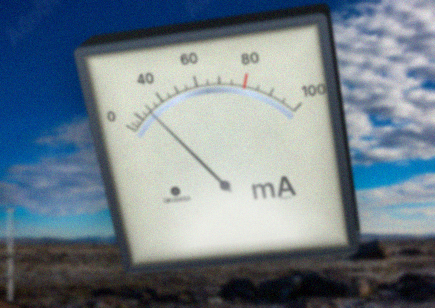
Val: 30 mA
